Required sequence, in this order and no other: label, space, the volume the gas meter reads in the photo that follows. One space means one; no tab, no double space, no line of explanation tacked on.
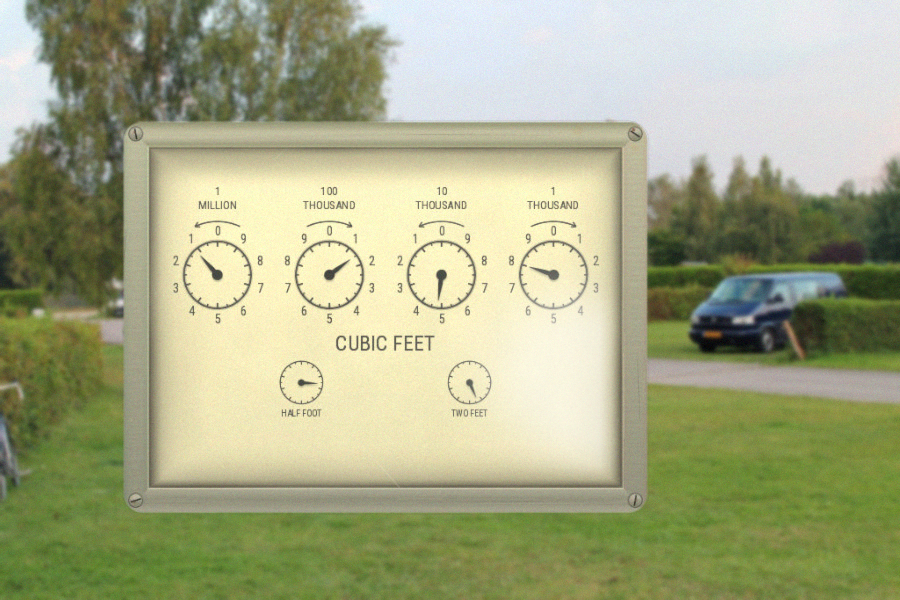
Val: 114800 ft³
